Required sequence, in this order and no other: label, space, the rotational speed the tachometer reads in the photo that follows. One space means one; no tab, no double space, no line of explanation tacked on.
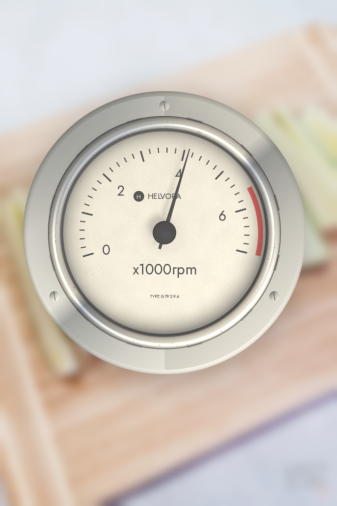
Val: 4100 rpm
